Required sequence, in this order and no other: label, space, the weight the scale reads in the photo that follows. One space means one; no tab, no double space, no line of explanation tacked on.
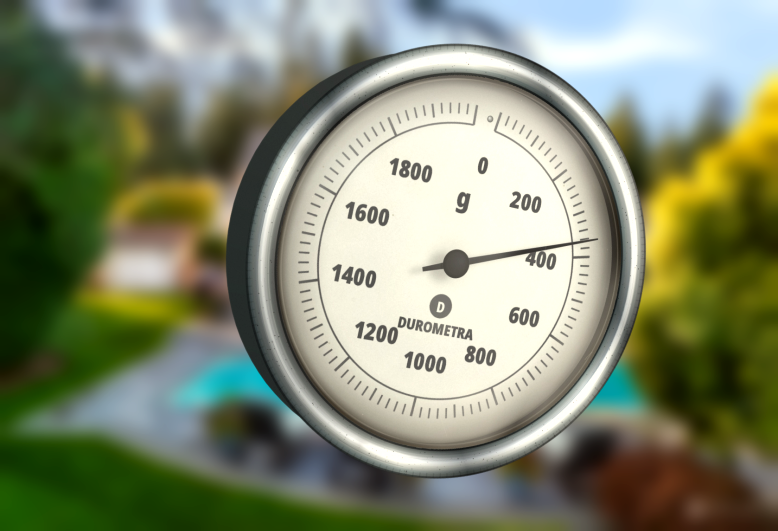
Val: 360 g
